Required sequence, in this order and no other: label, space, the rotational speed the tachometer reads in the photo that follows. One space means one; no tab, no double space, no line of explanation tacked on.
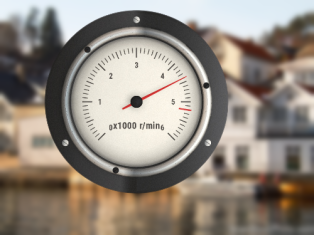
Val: 4400 rpm
